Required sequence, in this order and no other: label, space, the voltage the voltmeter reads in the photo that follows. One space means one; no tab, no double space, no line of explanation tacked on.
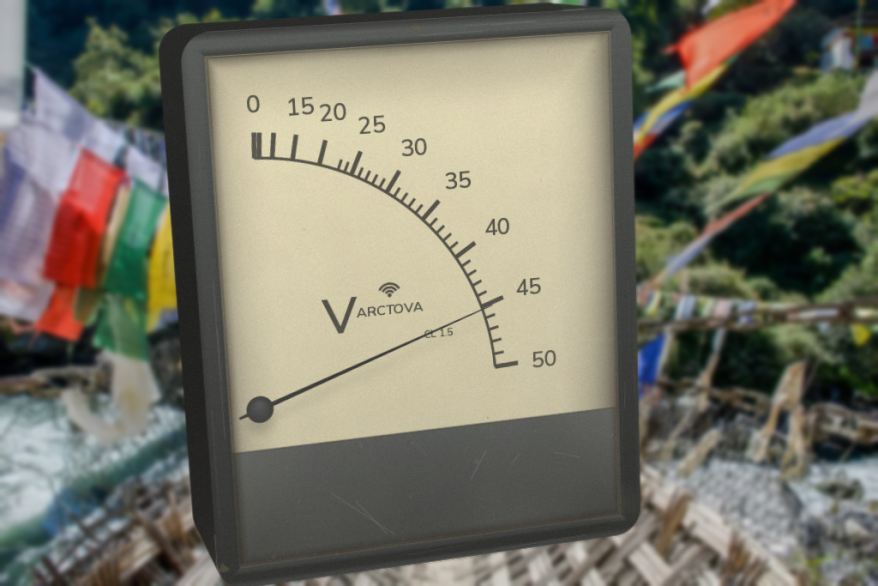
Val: 45 V
